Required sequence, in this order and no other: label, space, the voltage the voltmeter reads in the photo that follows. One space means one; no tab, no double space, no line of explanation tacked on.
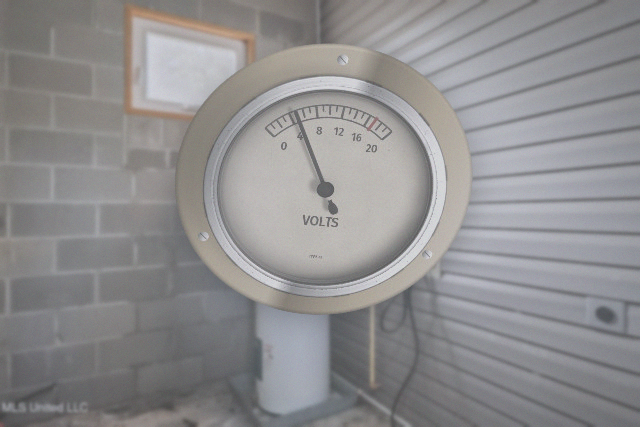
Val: 5 V
